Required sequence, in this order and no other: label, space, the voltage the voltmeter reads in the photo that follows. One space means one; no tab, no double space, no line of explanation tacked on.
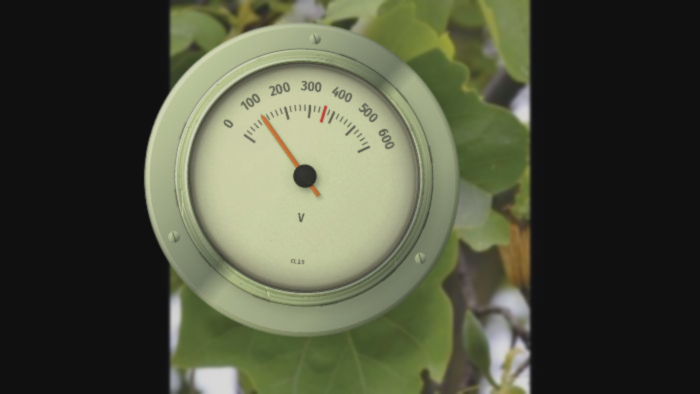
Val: 100 V
